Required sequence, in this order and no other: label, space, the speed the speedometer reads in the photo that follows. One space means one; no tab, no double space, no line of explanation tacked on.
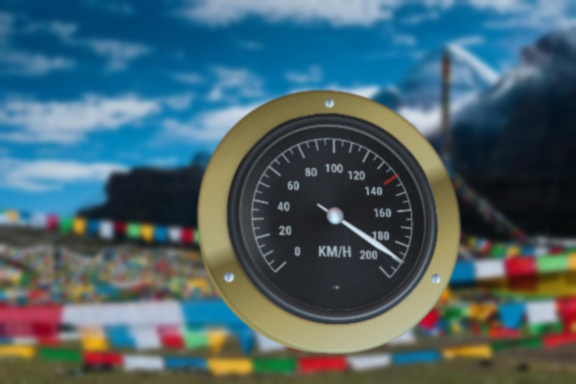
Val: 190 km/h
